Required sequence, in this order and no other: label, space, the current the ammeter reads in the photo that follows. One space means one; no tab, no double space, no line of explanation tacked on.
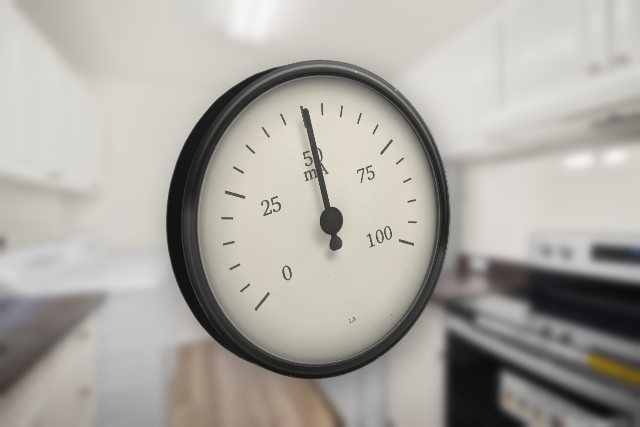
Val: 50 mA
